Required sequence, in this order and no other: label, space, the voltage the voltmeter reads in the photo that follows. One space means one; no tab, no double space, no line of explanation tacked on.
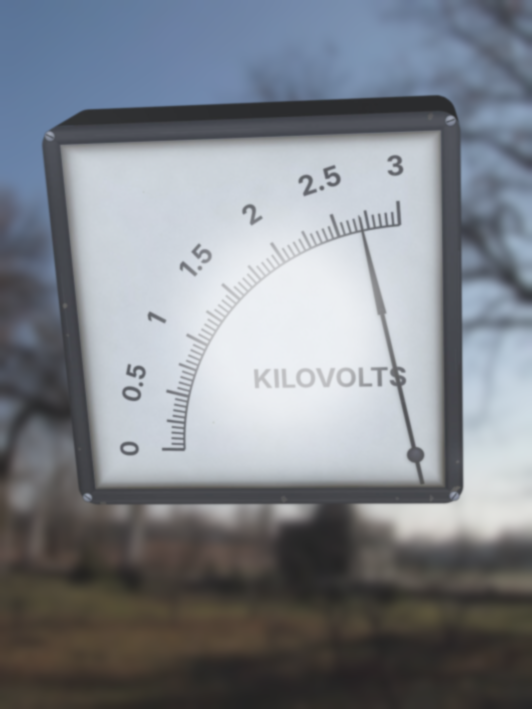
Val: 2.7 kV
